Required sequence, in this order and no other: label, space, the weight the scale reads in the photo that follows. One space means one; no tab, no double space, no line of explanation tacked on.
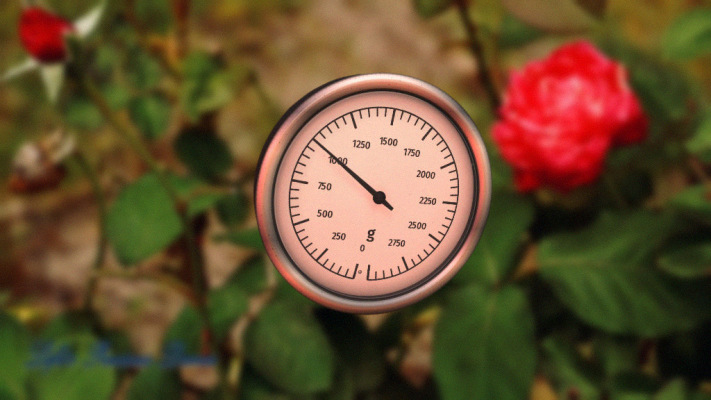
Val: 1000 g
